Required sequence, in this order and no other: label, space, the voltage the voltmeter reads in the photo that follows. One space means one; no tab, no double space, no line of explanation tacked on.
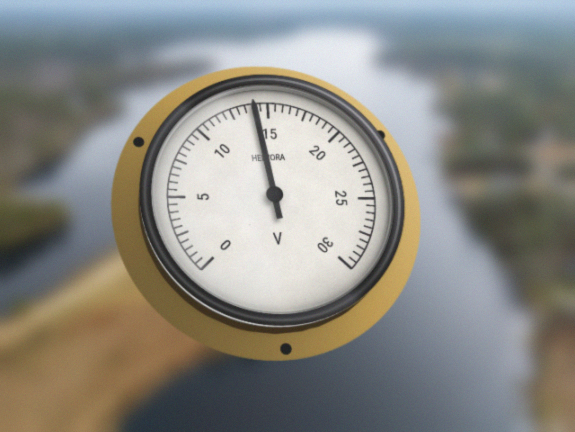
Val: 14 V
